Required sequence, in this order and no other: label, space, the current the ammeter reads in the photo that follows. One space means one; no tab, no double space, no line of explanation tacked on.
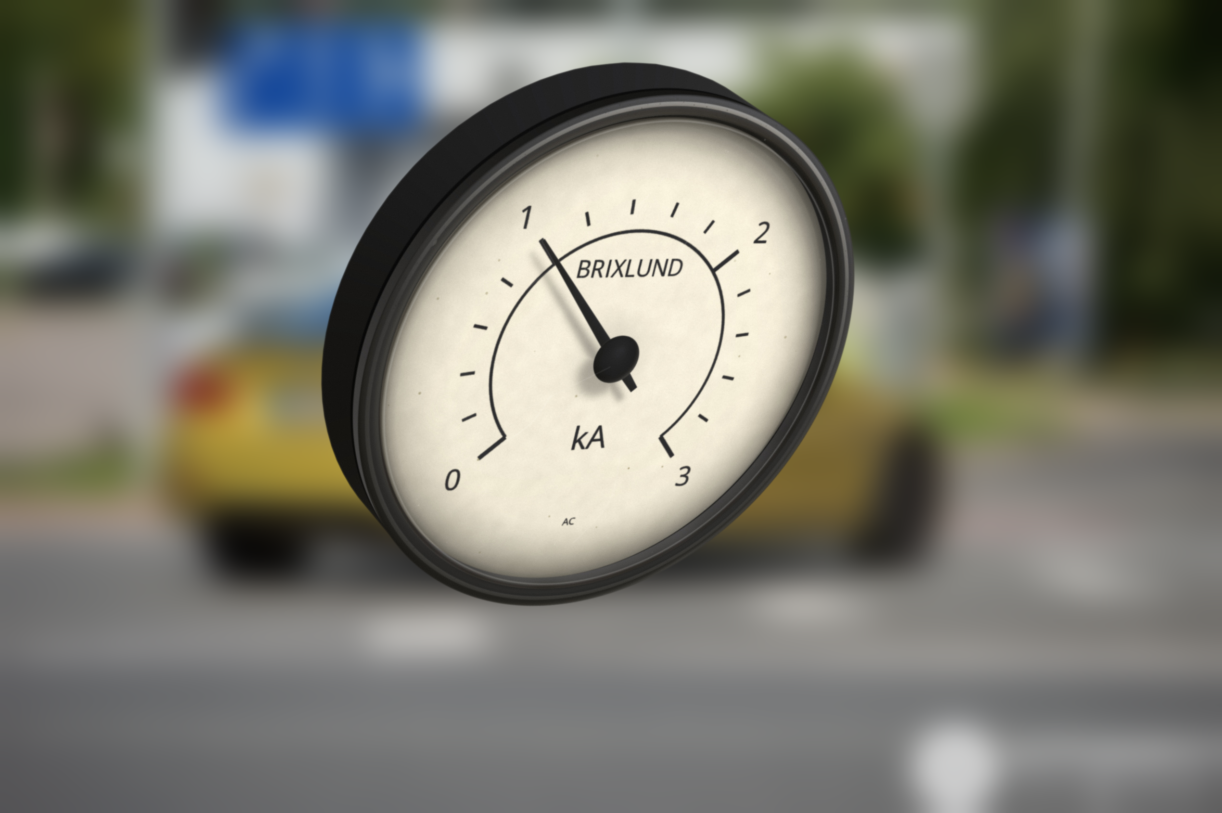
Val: 1 kA
